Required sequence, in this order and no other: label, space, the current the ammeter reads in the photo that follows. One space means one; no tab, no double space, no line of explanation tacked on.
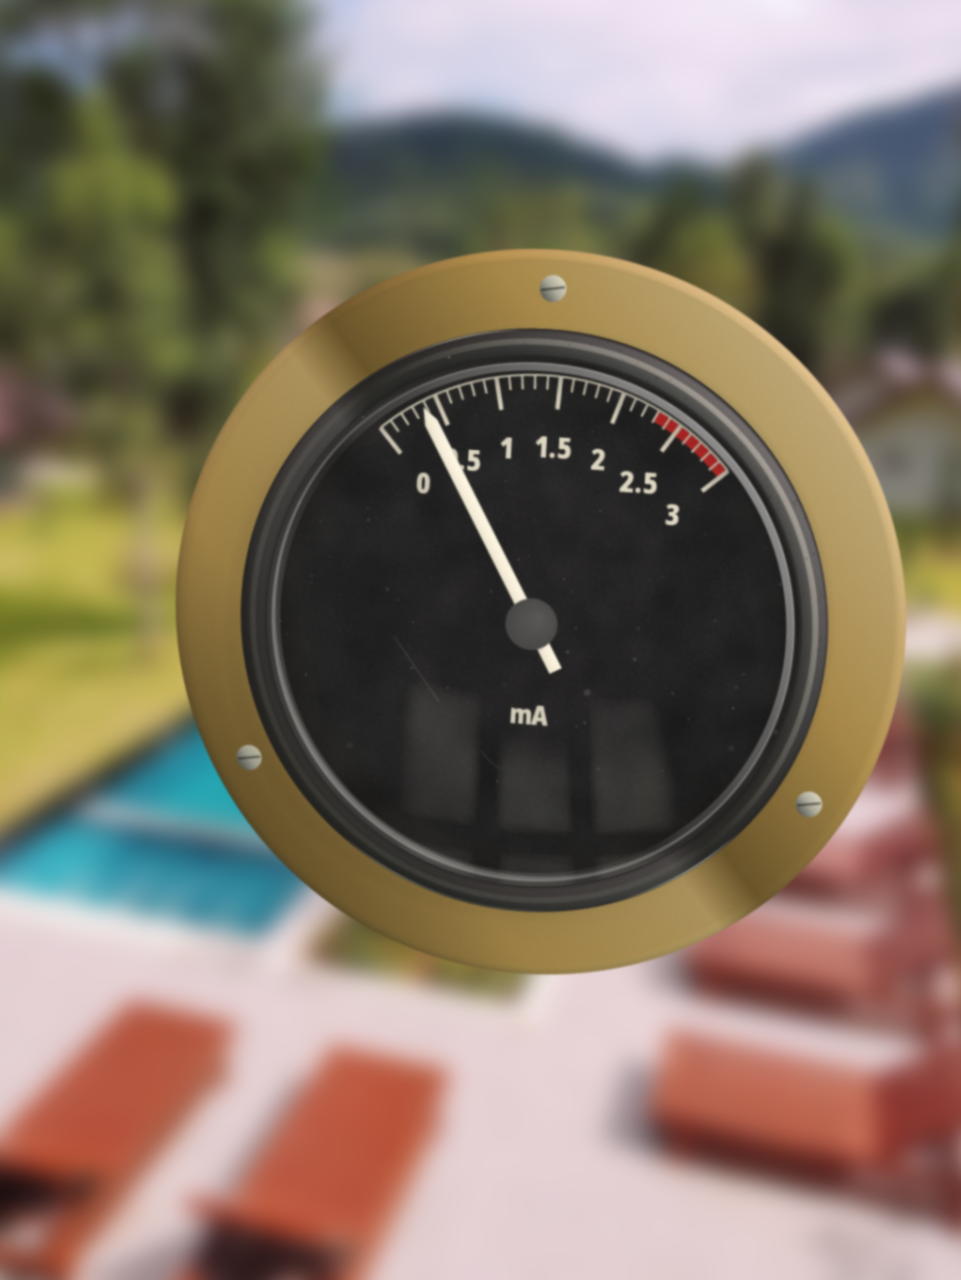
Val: 0.4 mA
